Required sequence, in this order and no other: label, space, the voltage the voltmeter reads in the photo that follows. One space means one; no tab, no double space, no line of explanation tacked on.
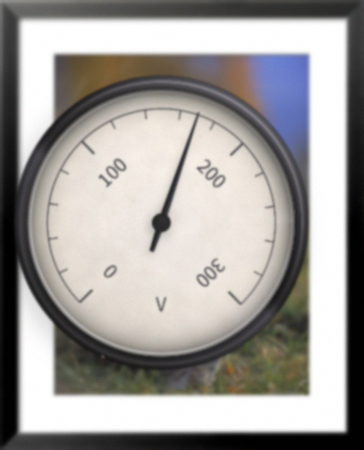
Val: 170 V
